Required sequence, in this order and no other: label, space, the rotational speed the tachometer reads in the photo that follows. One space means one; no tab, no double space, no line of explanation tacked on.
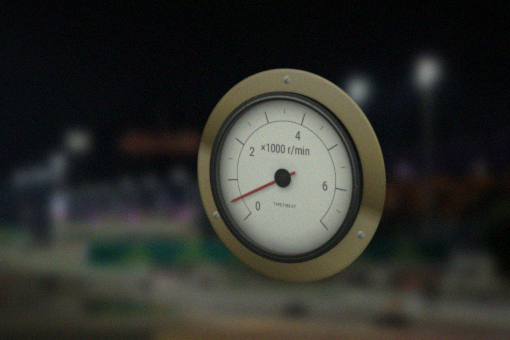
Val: 500 rpm
